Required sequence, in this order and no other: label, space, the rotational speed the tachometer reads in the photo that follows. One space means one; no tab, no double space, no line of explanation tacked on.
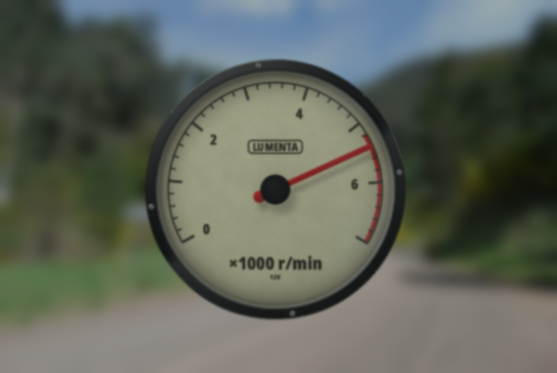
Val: 5400 rpm
